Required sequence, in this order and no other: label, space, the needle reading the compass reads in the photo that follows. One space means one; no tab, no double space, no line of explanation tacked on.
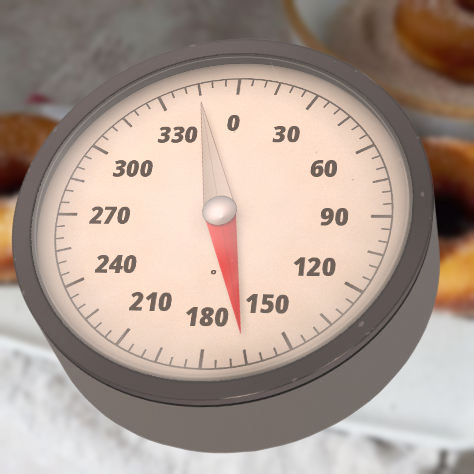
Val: 165 °
